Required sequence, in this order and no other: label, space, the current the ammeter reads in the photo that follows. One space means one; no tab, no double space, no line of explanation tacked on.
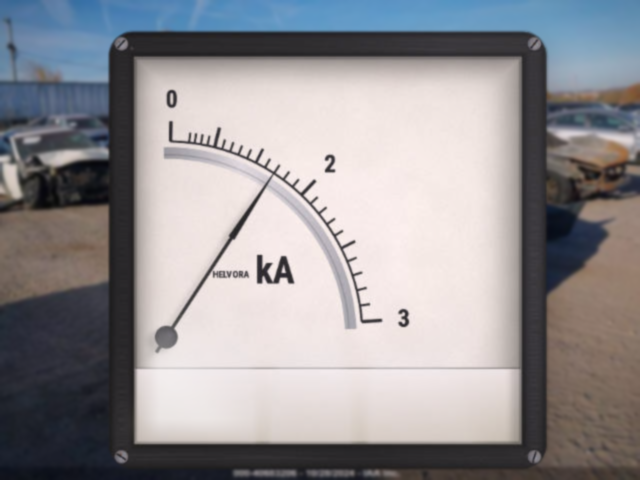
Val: 1.7 kA
